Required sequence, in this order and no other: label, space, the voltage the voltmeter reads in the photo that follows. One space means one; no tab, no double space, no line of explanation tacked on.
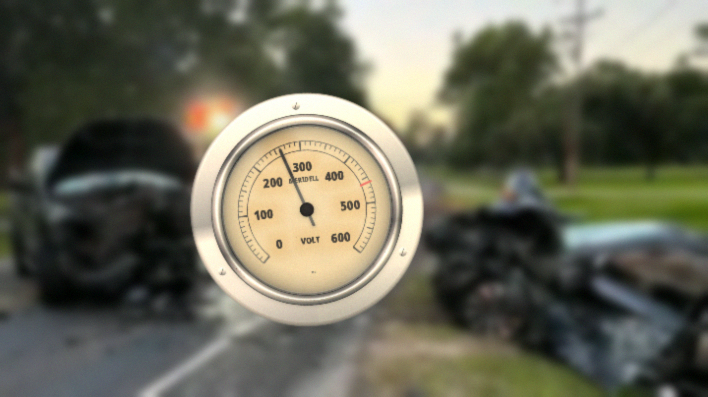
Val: 260 V
